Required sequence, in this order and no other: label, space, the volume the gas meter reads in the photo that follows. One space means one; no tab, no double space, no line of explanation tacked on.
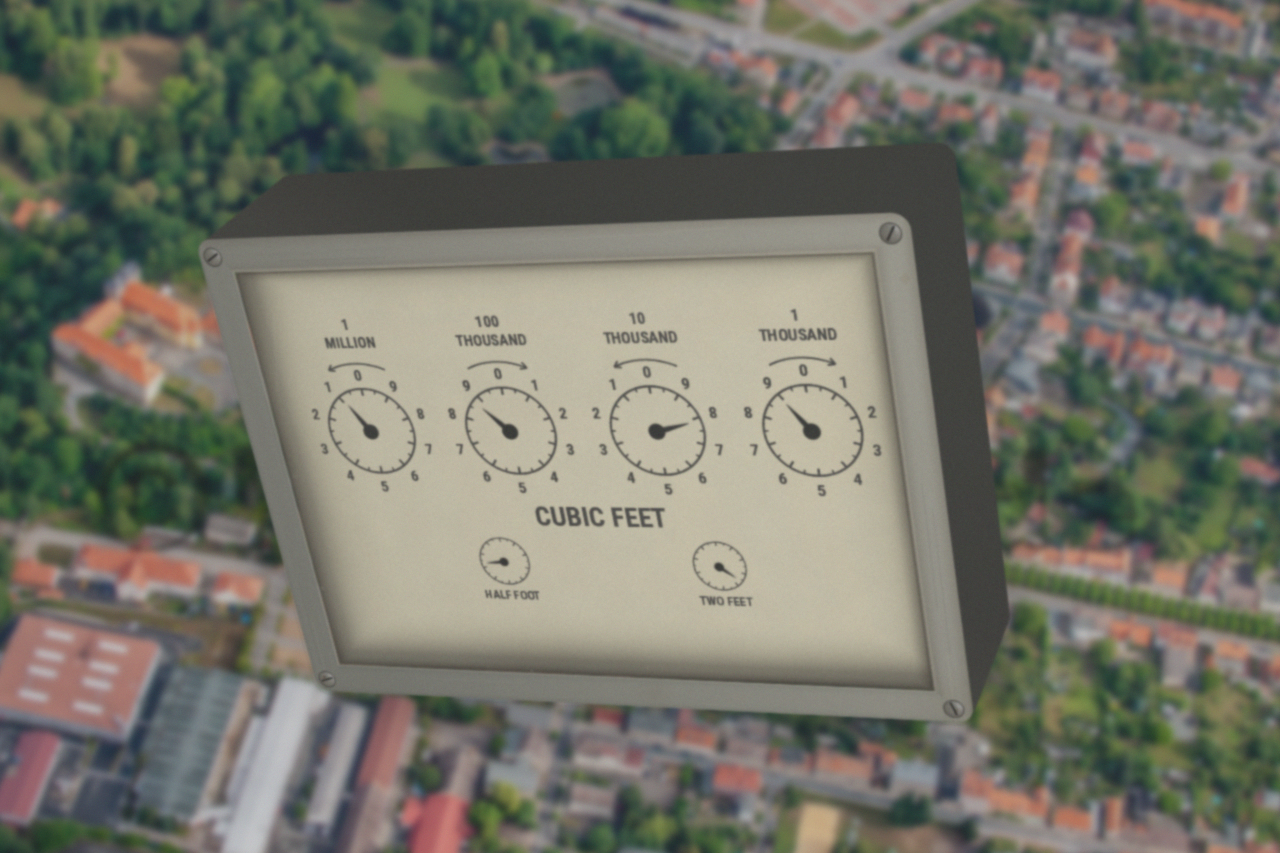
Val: 87900 ft³
